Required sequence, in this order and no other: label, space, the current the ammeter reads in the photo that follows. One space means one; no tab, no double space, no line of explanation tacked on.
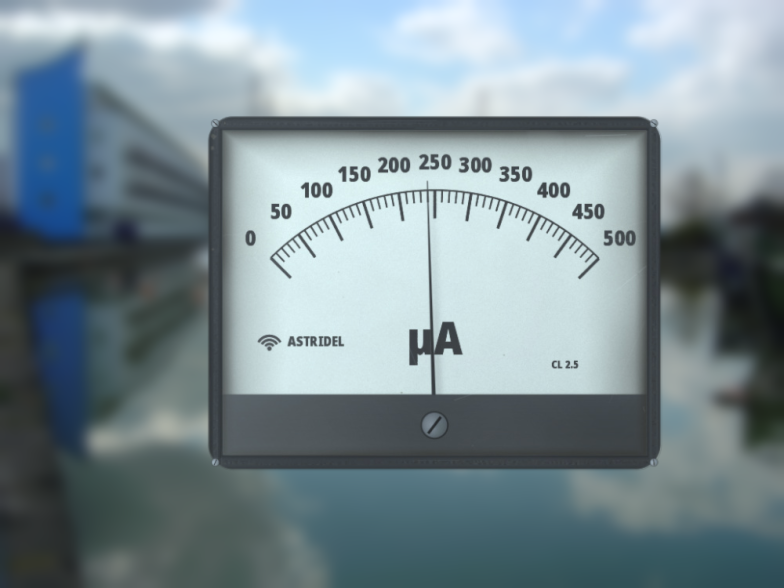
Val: 240 µA
